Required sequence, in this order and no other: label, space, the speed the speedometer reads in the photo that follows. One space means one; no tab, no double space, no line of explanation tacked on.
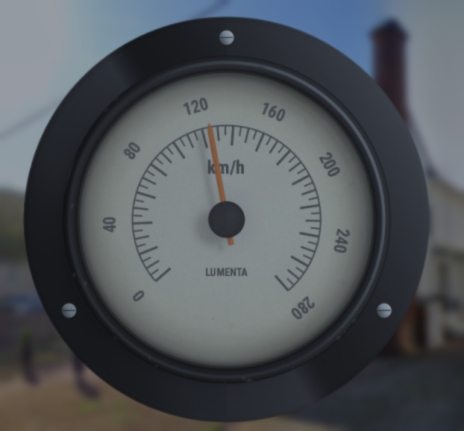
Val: 125 km/h
